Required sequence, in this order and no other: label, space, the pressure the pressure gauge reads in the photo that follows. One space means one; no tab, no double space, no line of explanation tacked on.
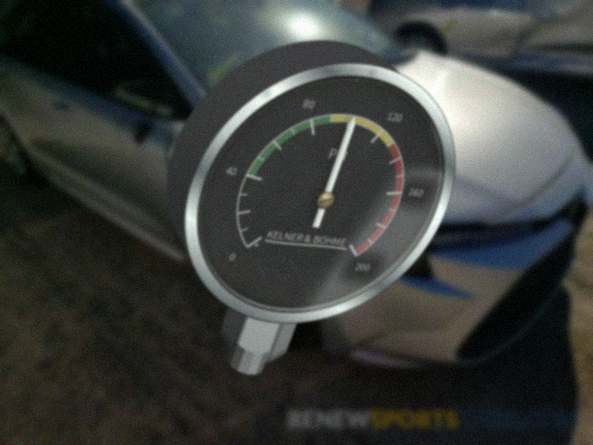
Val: 100 psi
